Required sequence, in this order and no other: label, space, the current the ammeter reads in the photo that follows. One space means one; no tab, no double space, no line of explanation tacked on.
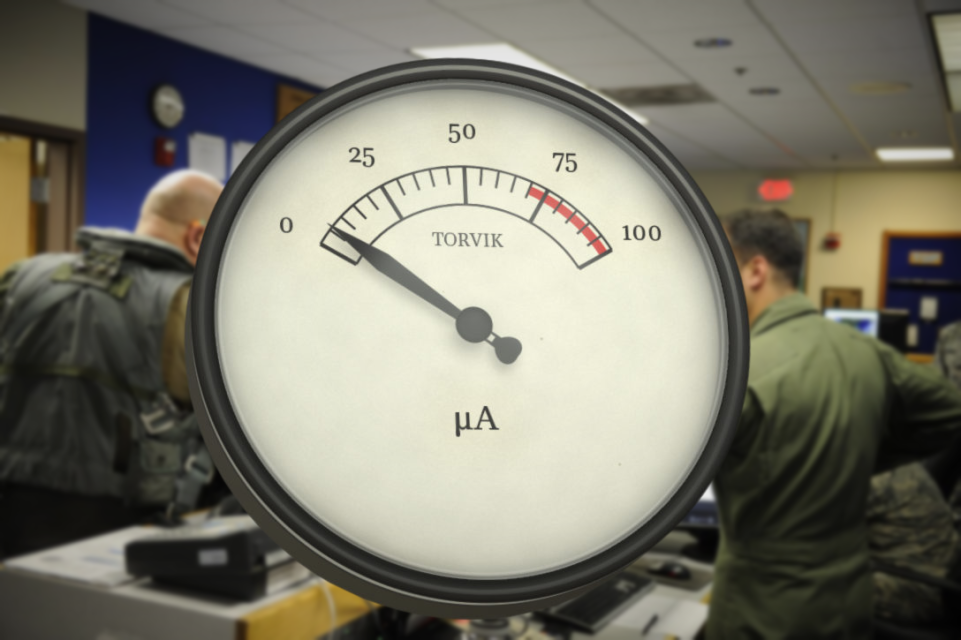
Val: 5 µA
